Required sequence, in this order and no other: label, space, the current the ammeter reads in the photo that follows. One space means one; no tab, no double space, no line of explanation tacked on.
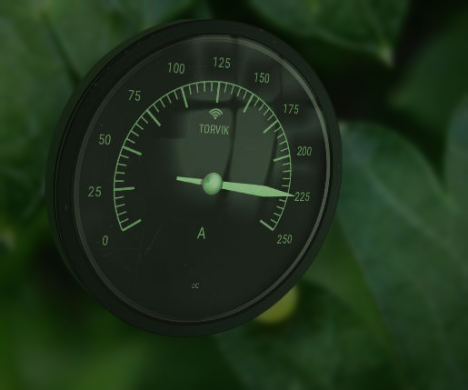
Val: 225 A
